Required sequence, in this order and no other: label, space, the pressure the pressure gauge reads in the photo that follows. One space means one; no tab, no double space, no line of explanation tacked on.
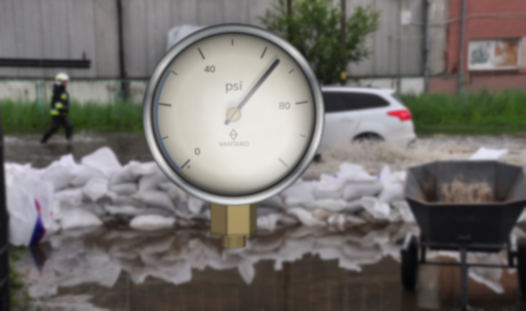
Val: 65 psi
